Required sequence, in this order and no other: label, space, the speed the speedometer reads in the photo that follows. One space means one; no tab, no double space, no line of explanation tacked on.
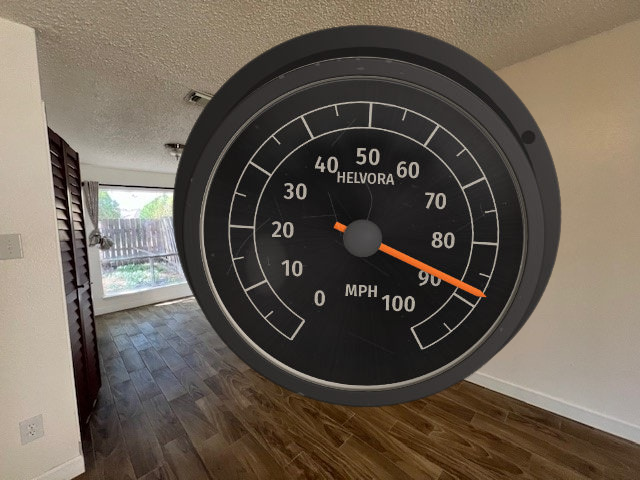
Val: 87.5 mph
